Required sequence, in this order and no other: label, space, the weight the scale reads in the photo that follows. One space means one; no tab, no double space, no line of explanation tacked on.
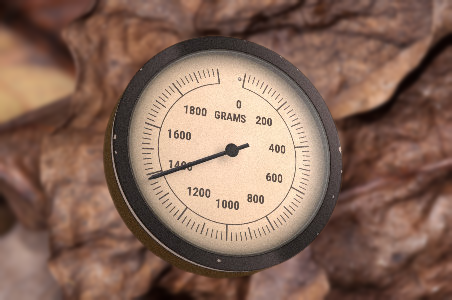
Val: 1380 g
